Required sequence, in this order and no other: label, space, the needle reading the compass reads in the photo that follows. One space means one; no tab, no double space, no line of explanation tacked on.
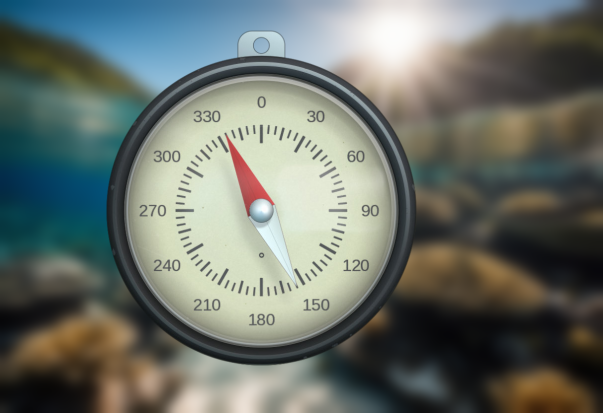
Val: 335 °
